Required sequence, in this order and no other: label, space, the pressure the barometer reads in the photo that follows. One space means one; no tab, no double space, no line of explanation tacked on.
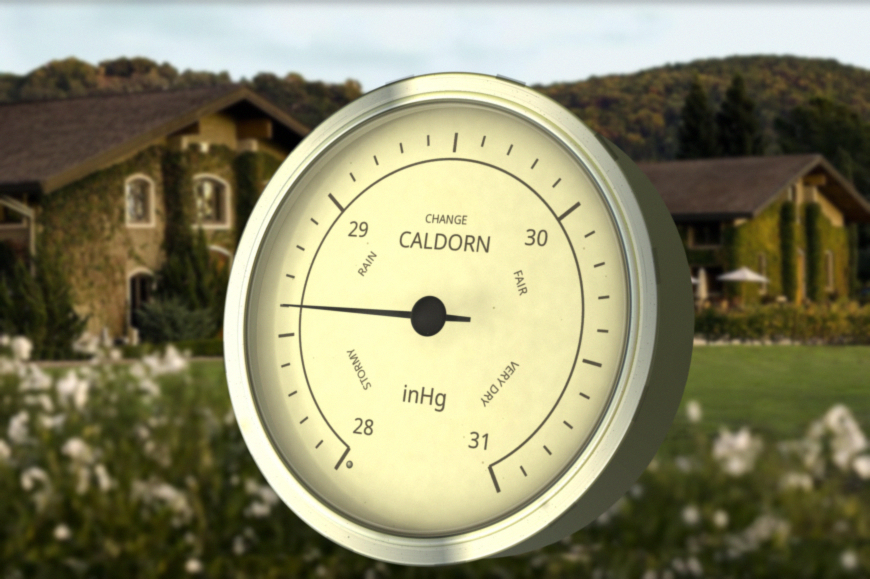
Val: 28.6 inHg
